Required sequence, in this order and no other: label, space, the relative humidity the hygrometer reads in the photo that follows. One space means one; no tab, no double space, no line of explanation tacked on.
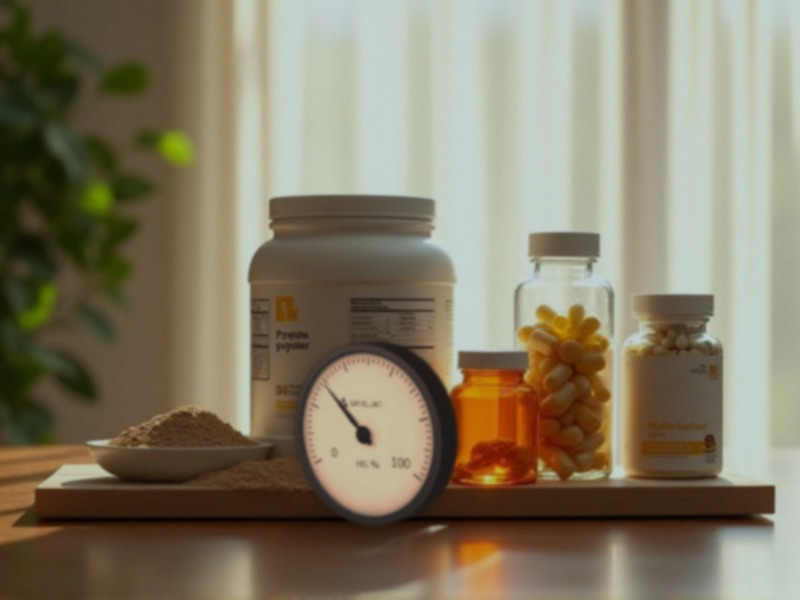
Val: 30 %
